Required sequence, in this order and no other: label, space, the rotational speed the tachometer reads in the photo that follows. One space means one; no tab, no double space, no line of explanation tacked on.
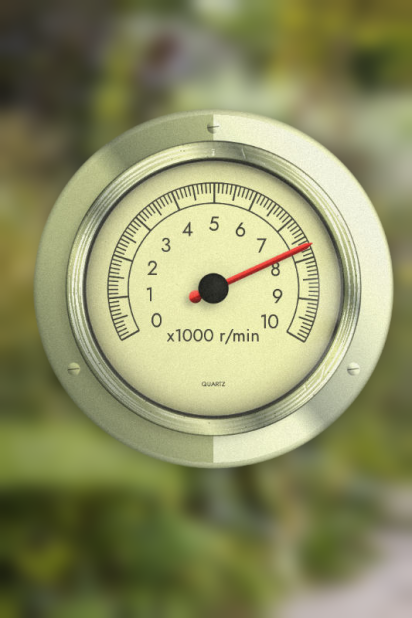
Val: 7700 rpm
